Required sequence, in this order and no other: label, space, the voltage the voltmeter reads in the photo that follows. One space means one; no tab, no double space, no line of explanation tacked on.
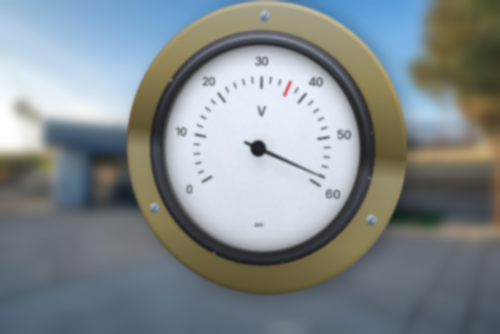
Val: 58 V
